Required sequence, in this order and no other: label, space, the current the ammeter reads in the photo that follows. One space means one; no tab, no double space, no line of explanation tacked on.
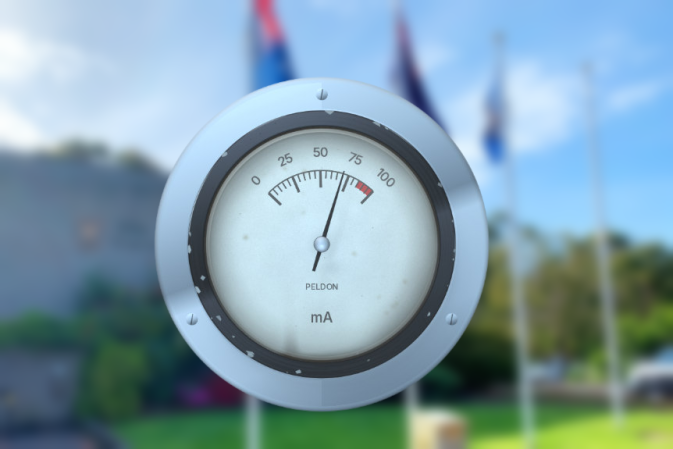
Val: 70 mA
